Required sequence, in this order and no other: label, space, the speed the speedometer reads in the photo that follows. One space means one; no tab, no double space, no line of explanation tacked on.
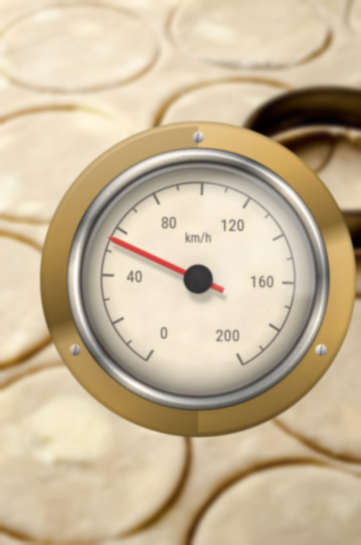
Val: 55 km/h
